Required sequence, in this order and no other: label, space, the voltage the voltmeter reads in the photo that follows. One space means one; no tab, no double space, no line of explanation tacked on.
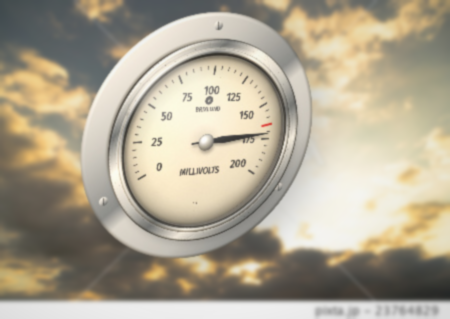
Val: 170 mV
